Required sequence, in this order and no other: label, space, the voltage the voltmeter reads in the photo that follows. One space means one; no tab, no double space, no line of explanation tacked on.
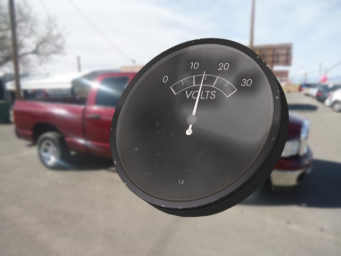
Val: 15 V
